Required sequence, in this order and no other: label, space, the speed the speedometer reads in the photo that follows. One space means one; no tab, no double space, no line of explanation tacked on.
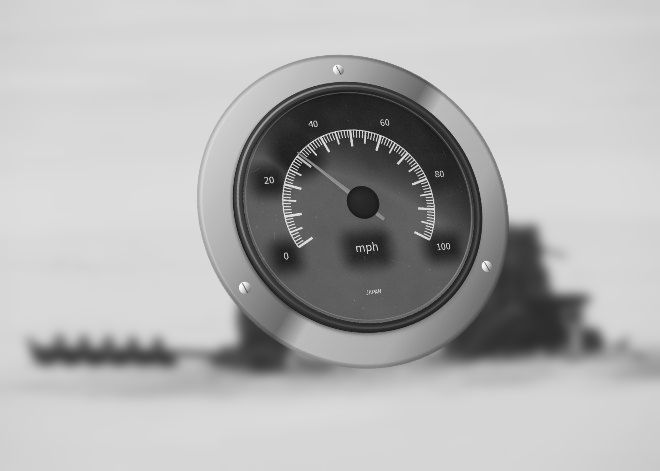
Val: 30 mph
